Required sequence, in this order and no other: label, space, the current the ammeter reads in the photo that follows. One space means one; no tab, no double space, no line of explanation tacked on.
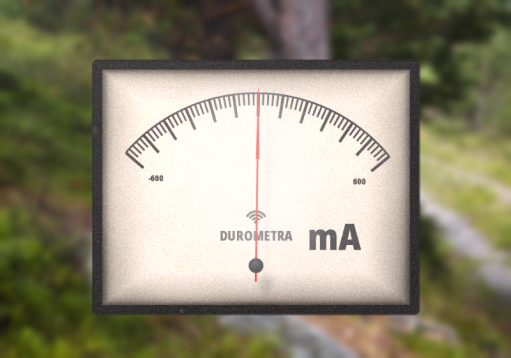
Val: 0 mA
